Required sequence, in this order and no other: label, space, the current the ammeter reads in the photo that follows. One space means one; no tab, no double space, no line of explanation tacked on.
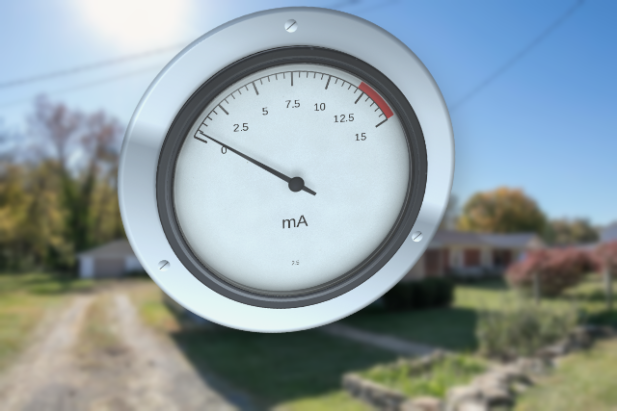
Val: 0.5 mA
